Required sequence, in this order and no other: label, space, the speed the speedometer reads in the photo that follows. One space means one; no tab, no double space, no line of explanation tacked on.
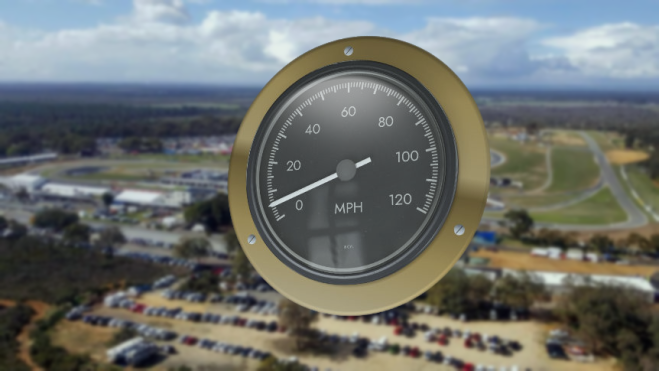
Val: 5 mph
